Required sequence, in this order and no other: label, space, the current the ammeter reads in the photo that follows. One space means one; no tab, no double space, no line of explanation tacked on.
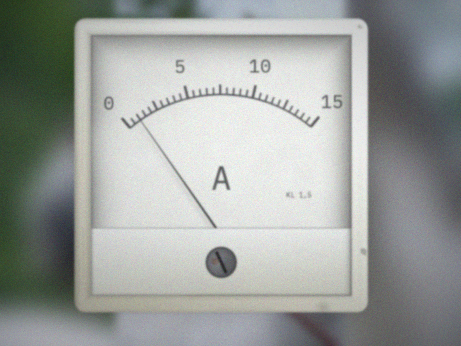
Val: 1 A
